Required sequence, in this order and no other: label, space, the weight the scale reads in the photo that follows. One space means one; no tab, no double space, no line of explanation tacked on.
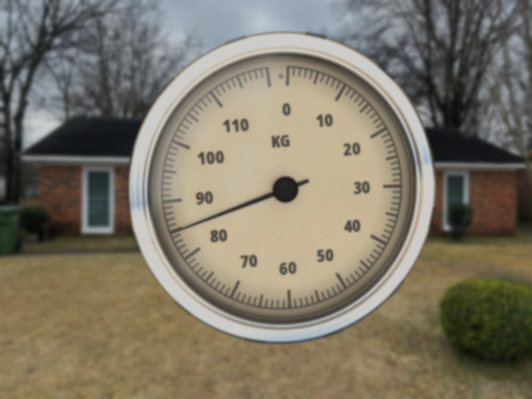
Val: 85 kg
